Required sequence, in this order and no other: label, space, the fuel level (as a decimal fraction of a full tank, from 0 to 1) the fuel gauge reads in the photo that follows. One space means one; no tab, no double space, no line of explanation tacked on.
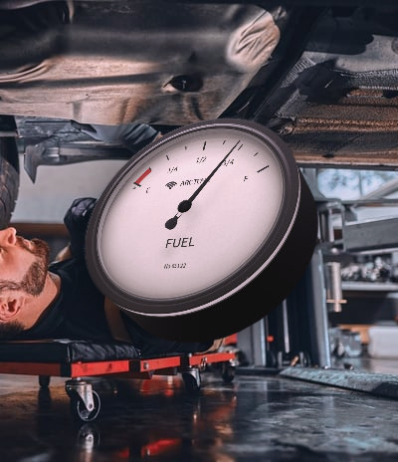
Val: 0.75
